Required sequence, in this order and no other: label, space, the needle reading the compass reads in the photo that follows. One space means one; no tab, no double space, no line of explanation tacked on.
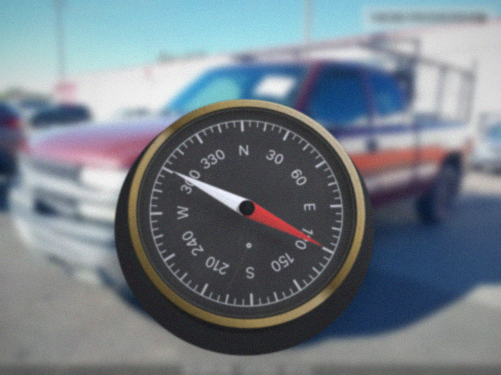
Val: 120 °
